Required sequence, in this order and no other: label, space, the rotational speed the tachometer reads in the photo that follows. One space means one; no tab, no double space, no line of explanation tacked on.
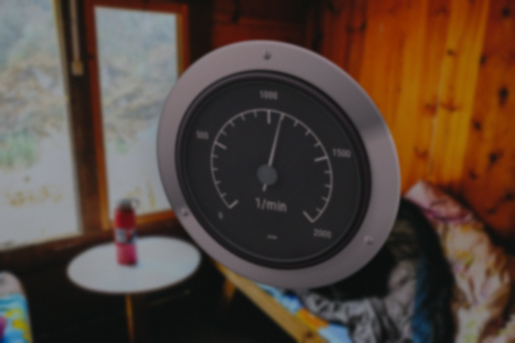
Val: 1100 rpm
